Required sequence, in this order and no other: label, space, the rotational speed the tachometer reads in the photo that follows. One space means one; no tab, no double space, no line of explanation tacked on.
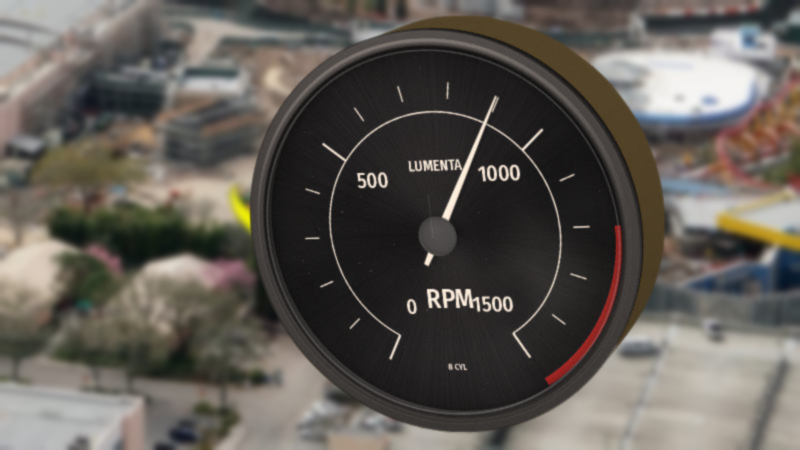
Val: 900 rpm
